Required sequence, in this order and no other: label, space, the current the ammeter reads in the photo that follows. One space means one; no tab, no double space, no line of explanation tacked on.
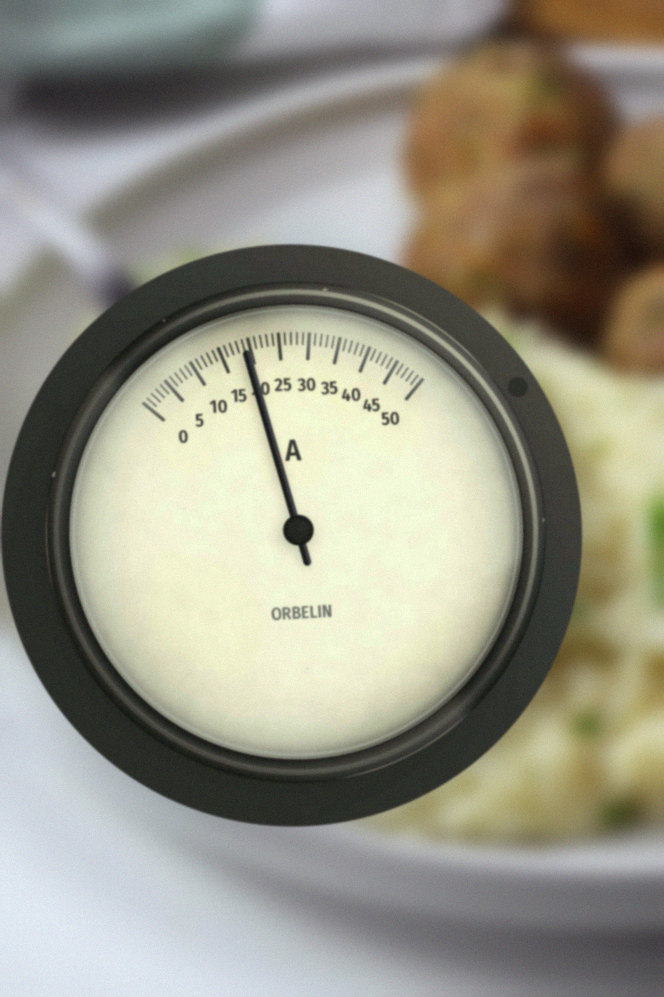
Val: 19 A
